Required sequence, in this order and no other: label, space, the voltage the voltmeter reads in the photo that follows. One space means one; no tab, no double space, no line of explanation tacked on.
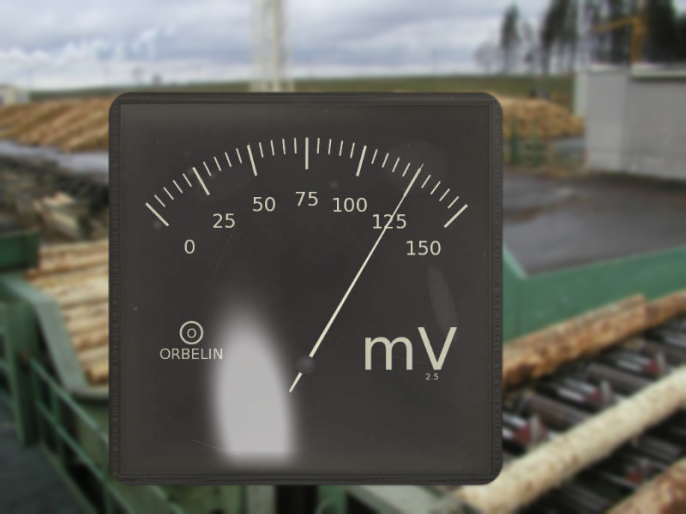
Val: 125 mV
